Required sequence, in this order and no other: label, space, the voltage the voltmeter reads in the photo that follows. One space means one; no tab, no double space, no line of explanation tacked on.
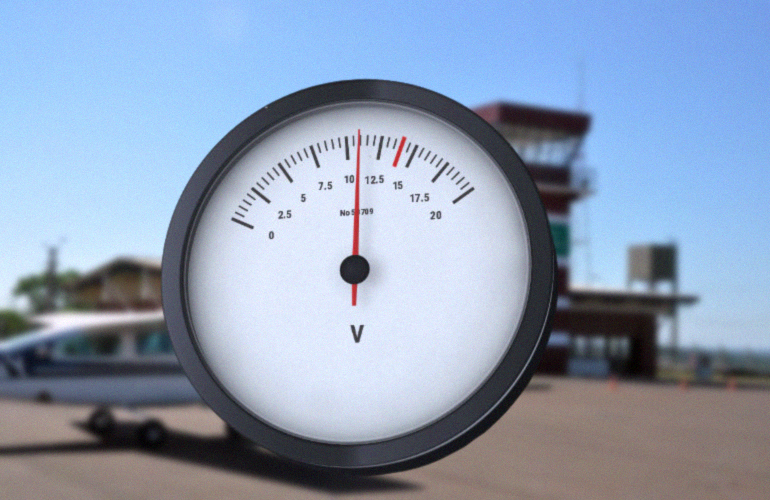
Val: 11 V
